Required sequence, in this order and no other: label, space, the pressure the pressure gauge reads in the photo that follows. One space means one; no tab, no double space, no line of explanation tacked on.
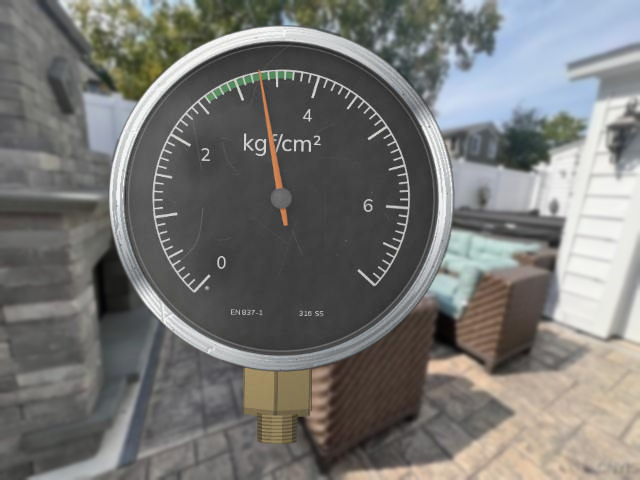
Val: 3.3 kg/cm²
